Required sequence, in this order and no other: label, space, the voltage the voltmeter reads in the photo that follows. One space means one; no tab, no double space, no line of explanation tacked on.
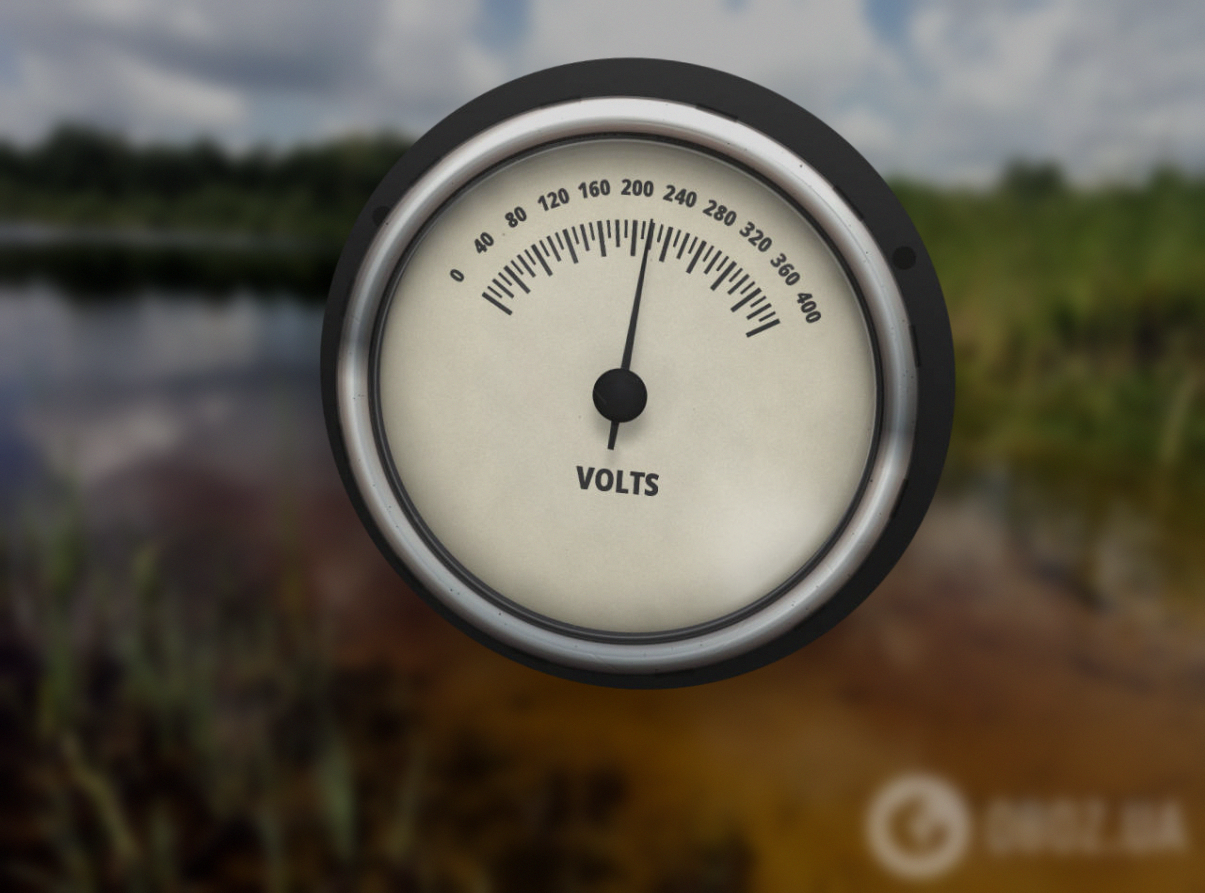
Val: 220 V
